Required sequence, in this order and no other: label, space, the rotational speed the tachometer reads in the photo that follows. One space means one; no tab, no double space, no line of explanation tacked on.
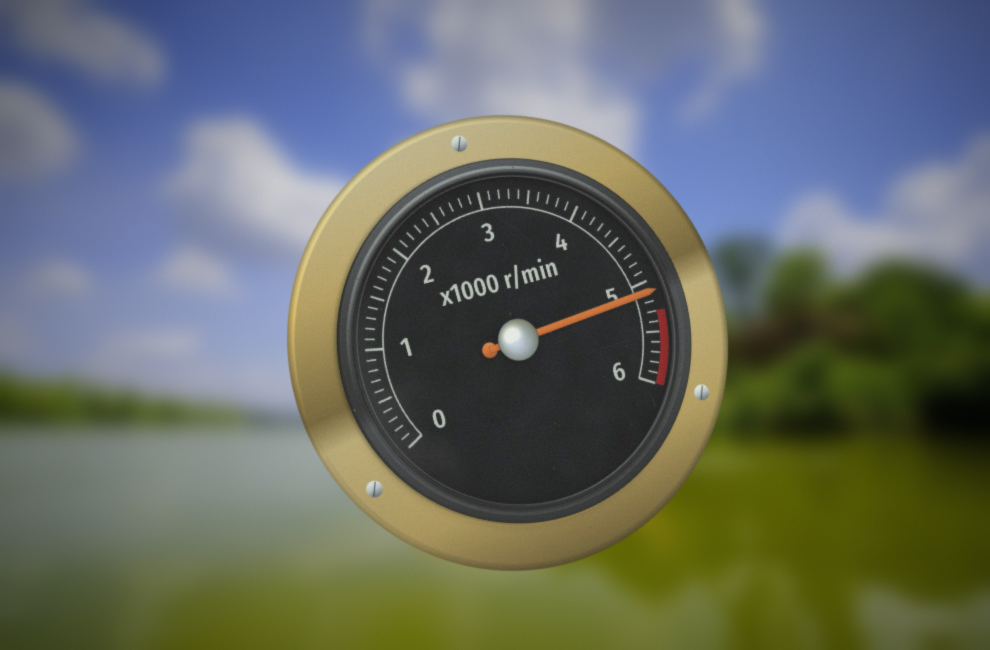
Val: 5100 rpm
